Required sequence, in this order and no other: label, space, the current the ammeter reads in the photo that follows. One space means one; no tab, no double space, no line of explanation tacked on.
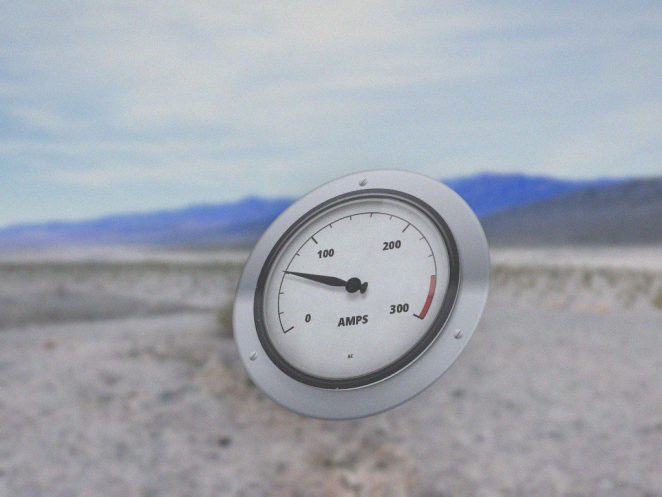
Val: 60 A
